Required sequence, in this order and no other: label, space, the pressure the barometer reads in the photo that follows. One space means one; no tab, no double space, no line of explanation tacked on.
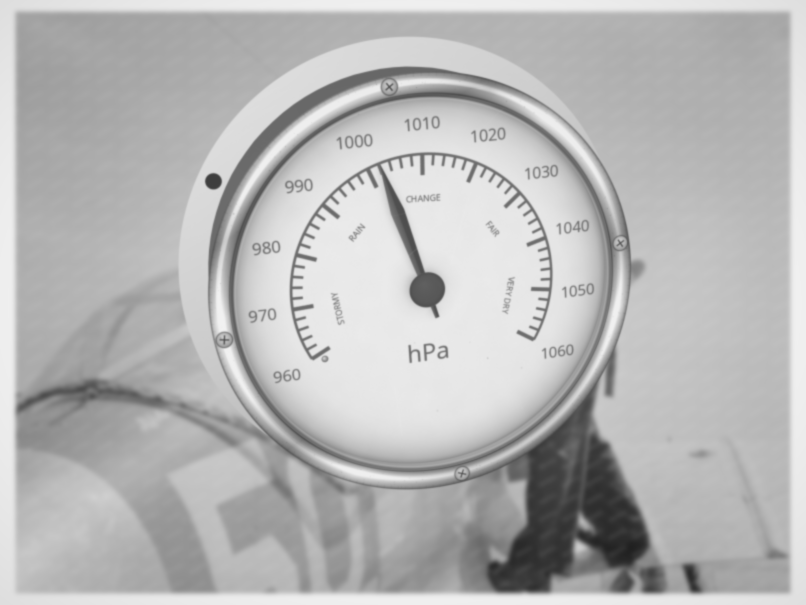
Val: 1002 hPa
